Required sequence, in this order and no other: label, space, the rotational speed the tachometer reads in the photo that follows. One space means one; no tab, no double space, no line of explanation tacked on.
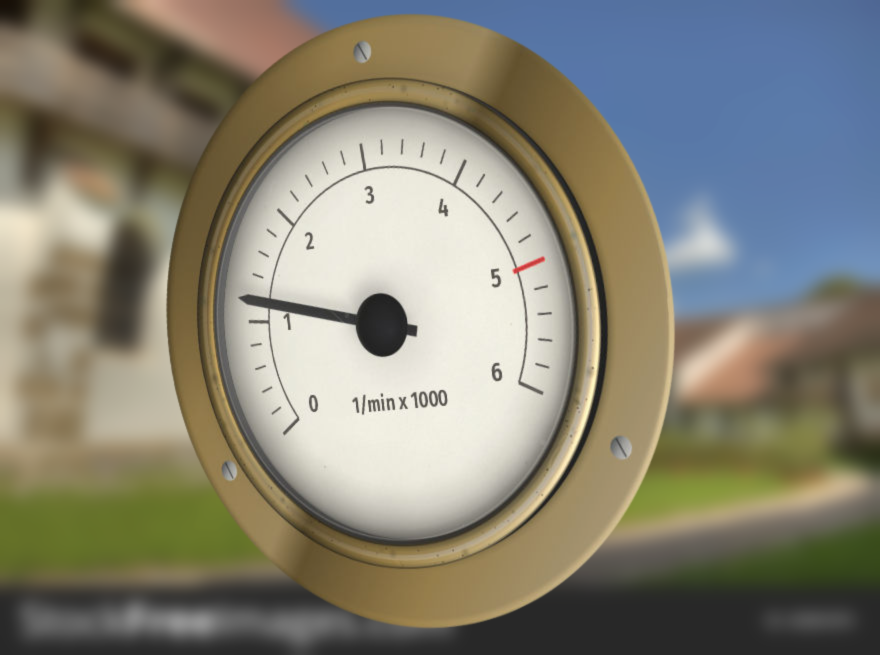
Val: 1200 rpm
